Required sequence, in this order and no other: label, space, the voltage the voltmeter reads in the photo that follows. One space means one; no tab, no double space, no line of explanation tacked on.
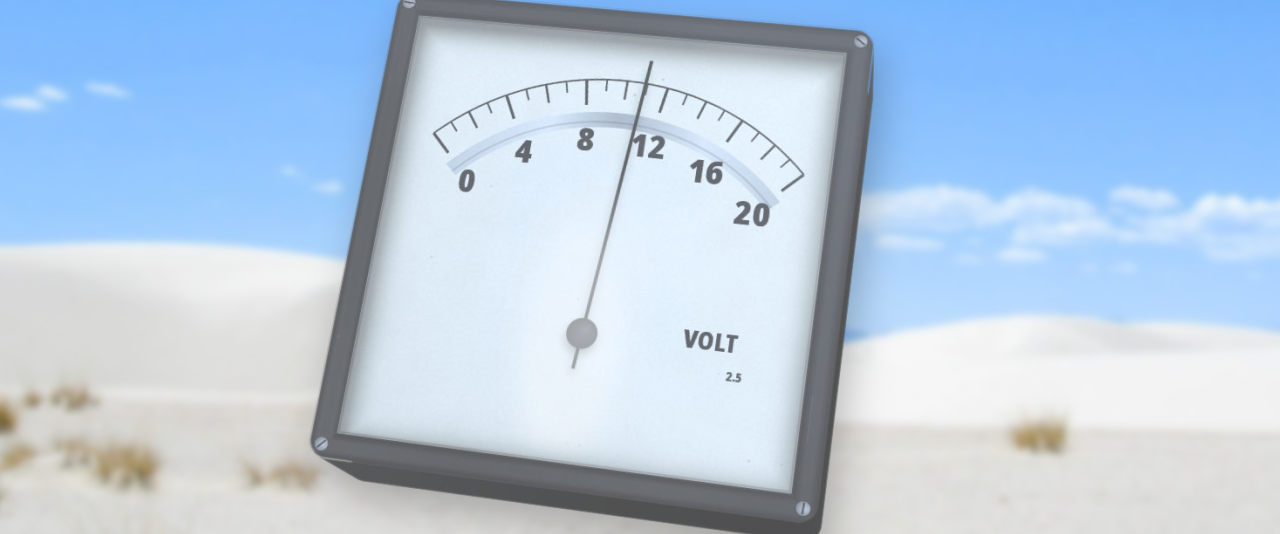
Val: 11 V
